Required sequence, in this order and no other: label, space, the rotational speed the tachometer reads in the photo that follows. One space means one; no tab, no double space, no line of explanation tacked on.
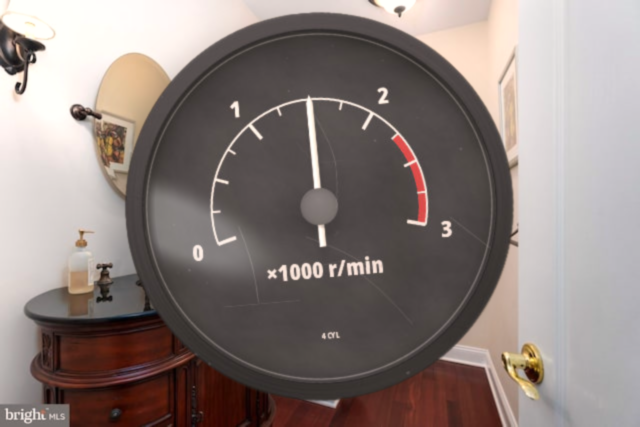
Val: 1500 rpm
